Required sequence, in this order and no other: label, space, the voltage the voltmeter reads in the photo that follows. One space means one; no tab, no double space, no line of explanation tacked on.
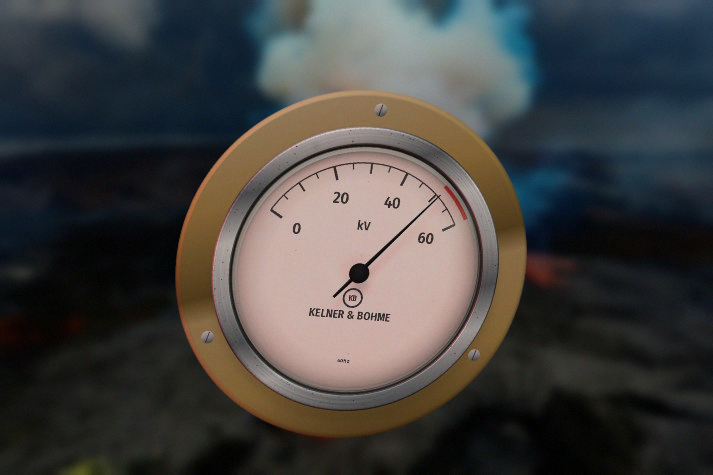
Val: 50 kV
